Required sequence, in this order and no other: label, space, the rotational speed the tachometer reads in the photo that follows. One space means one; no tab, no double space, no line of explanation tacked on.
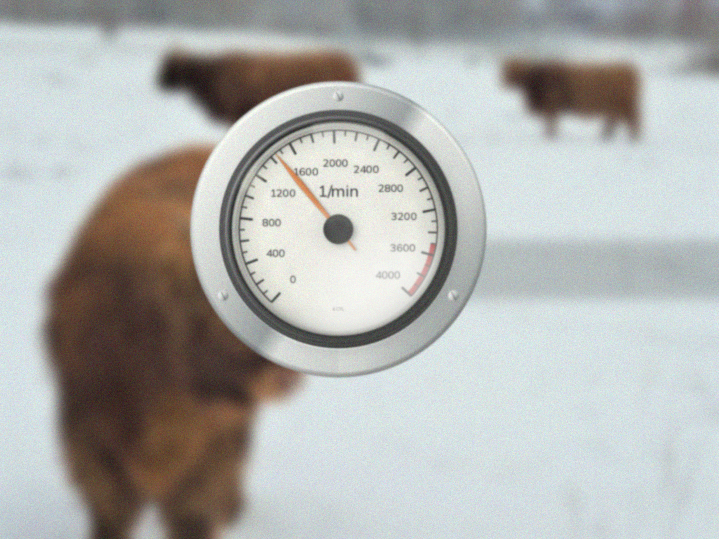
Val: 1450 rpm
